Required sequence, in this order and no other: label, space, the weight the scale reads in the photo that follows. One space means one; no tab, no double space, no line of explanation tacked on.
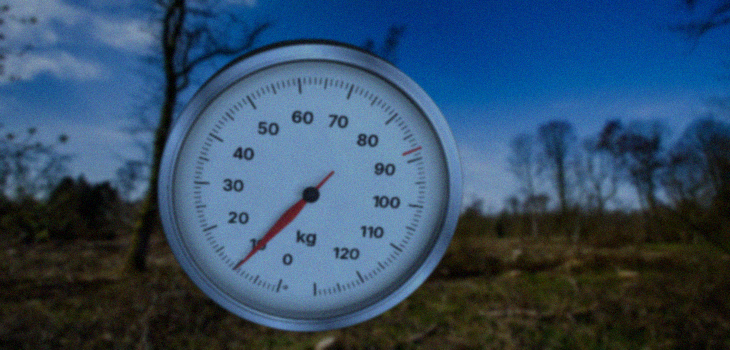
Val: 10 kg
